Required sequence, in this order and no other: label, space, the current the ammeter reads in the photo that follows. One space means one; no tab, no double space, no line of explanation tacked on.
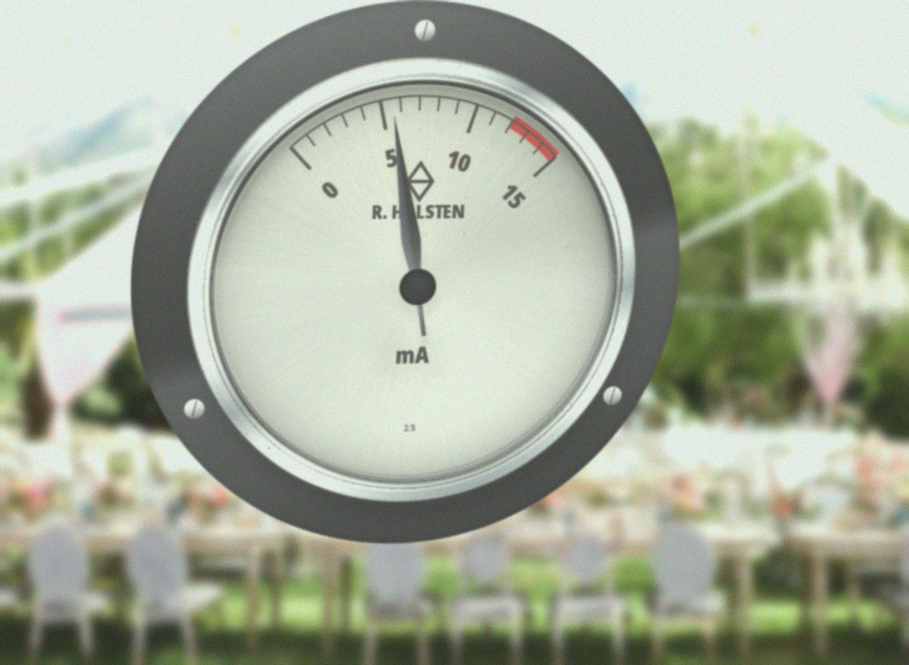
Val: 5.5 mA
